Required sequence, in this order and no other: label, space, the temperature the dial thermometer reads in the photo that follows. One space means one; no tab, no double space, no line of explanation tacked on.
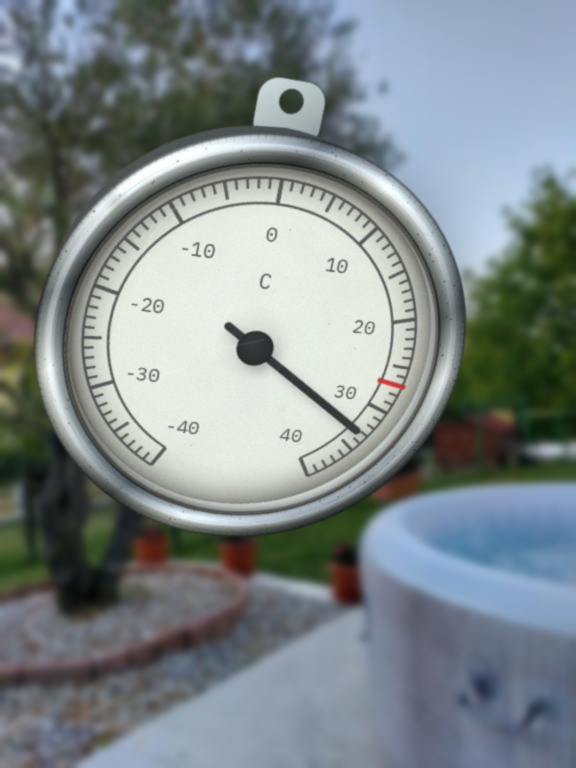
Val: 33 °C
